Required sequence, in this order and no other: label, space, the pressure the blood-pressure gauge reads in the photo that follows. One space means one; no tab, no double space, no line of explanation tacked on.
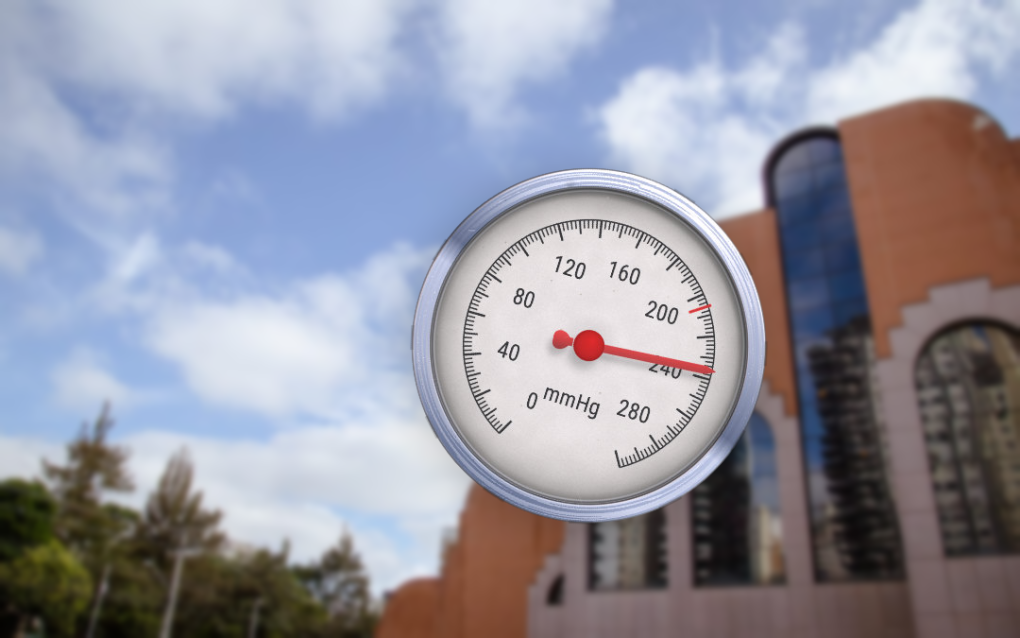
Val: 236 mmHg
